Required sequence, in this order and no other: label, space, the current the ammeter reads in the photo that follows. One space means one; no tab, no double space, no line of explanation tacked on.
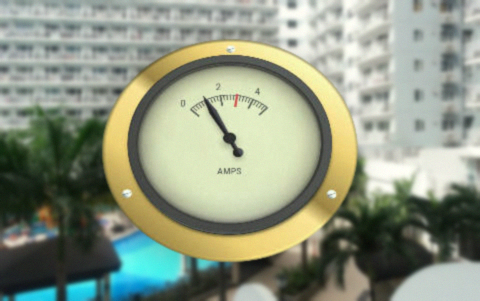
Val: 1 A
